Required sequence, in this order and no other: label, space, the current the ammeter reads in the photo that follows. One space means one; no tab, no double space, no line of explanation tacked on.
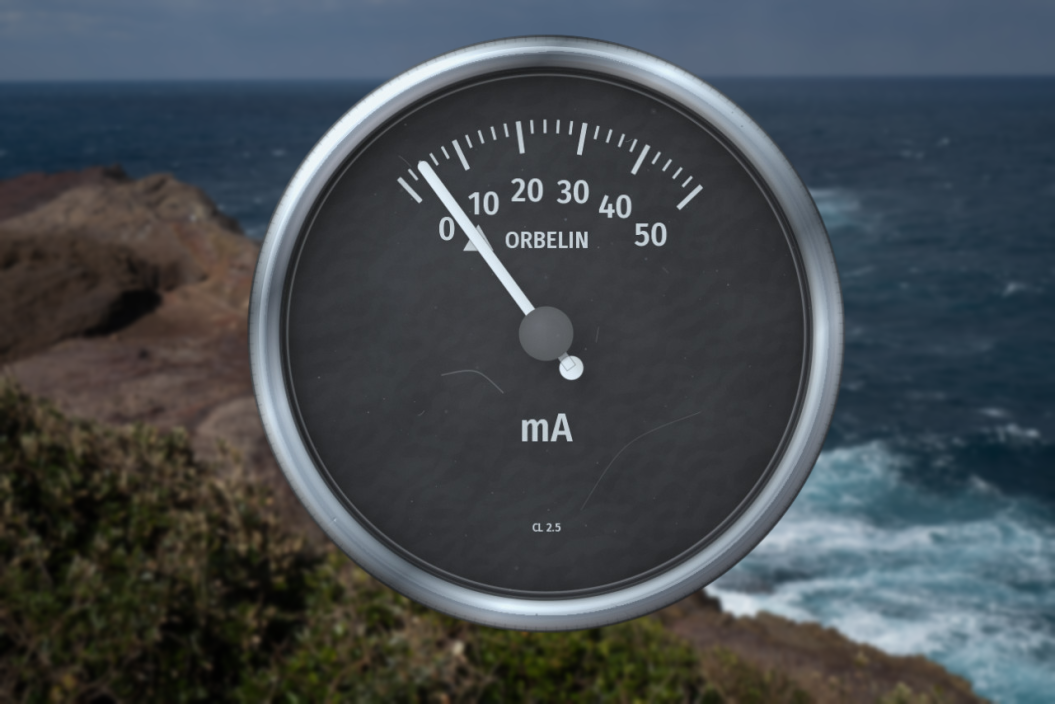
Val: 4 mA
